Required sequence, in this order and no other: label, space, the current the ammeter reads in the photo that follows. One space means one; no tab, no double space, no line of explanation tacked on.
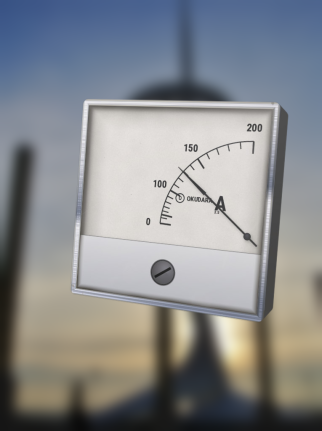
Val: 130 A
